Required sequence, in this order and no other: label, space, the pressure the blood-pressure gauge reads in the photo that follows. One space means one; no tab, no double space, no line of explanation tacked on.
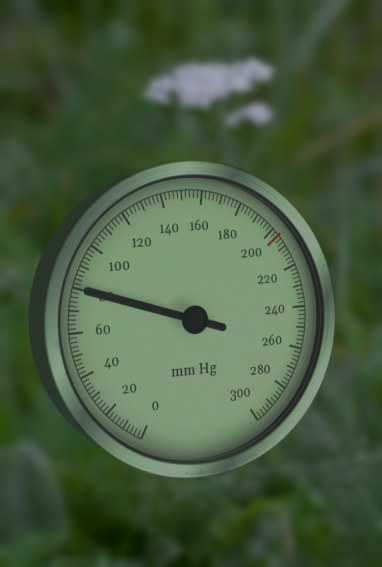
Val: 80 mmHg
